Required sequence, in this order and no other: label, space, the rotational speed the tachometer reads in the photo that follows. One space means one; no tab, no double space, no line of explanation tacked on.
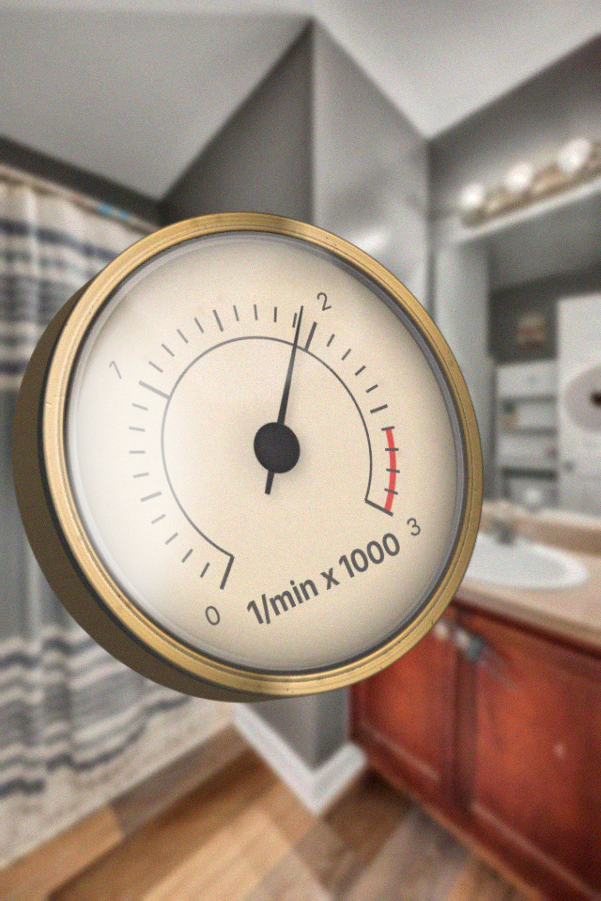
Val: 1900 rpm
